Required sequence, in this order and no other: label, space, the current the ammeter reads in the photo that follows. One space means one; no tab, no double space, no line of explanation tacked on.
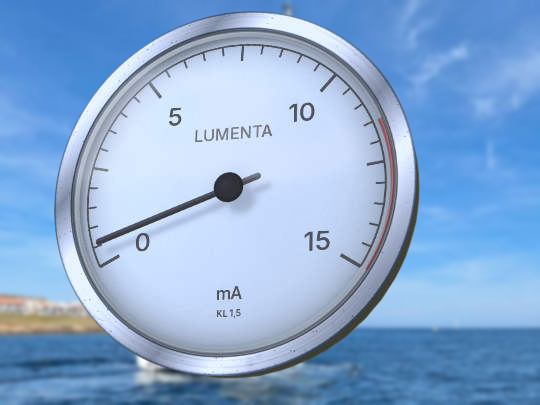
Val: 0.5 mA
